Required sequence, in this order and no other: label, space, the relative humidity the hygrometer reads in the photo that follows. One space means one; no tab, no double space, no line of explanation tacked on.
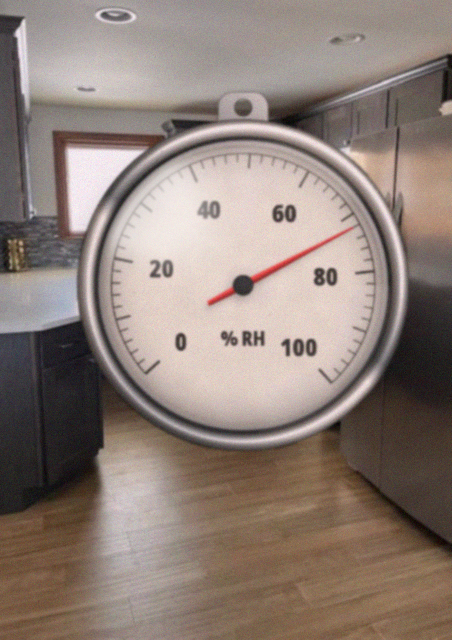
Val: 72 %
